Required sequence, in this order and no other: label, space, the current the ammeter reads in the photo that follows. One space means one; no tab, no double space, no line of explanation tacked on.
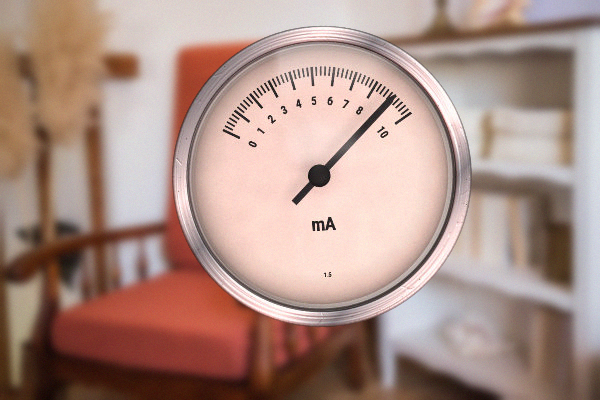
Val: 9 mA
